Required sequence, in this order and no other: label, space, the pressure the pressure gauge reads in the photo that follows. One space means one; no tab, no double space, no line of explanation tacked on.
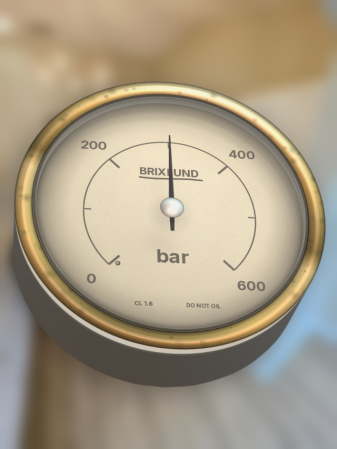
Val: 300 bar
